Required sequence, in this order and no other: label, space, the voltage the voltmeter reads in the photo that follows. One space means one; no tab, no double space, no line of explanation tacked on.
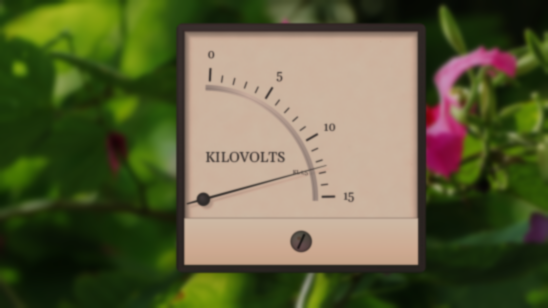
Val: 12.5 kV
